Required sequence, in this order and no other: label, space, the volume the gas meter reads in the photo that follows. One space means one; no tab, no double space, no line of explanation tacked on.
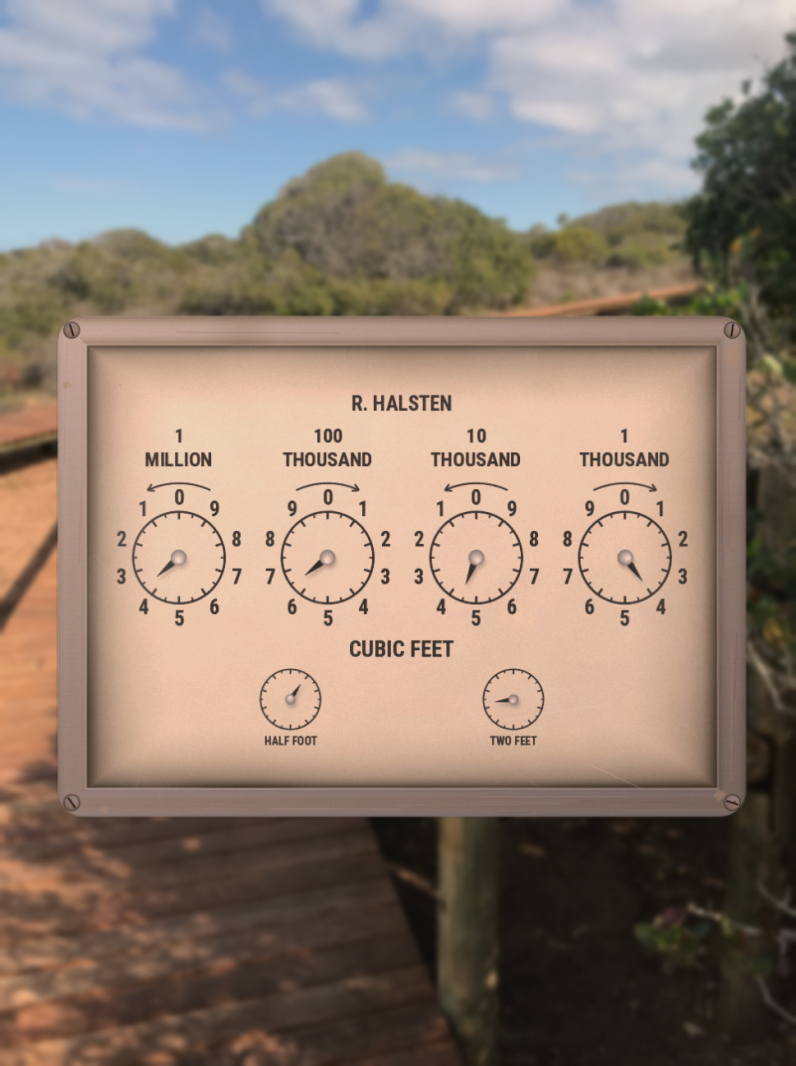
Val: 364400 ft³
